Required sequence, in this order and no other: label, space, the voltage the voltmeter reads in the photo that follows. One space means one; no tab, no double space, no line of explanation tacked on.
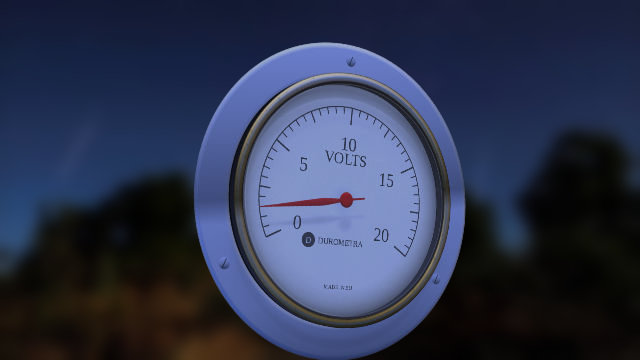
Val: 1.5 V
